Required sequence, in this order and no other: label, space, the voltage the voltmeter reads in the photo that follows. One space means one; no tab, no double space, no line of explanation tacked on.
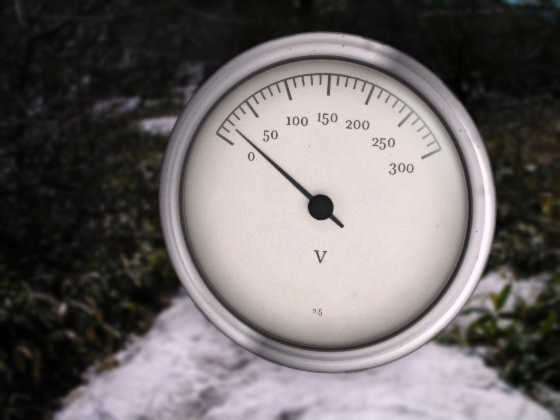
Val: 20 V
